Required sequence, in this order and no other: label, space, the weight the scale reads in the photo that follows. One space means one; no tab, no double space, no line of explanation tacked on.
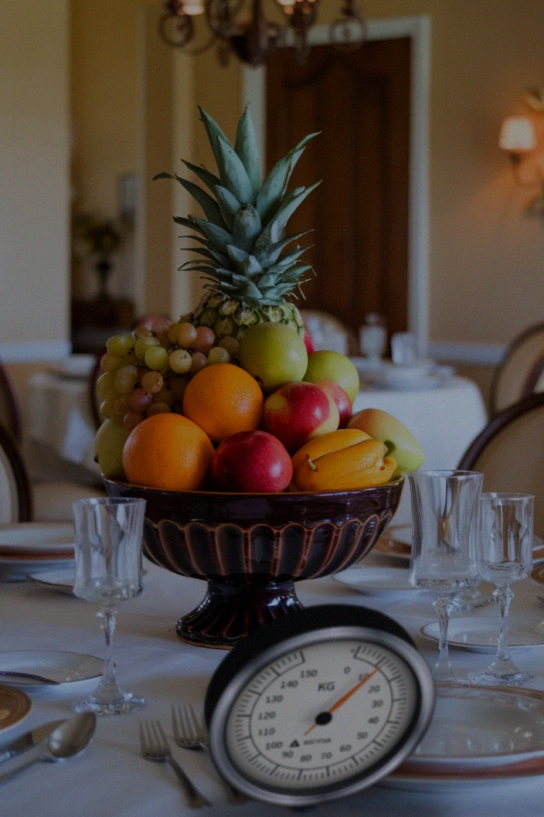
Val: 10 kg
